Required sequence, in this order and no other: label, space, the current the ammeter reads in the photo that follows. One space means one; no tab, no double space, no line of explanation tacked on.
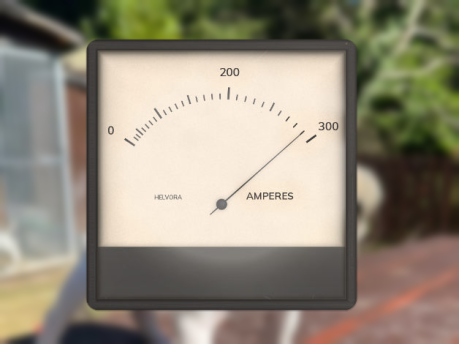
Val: 290 A
